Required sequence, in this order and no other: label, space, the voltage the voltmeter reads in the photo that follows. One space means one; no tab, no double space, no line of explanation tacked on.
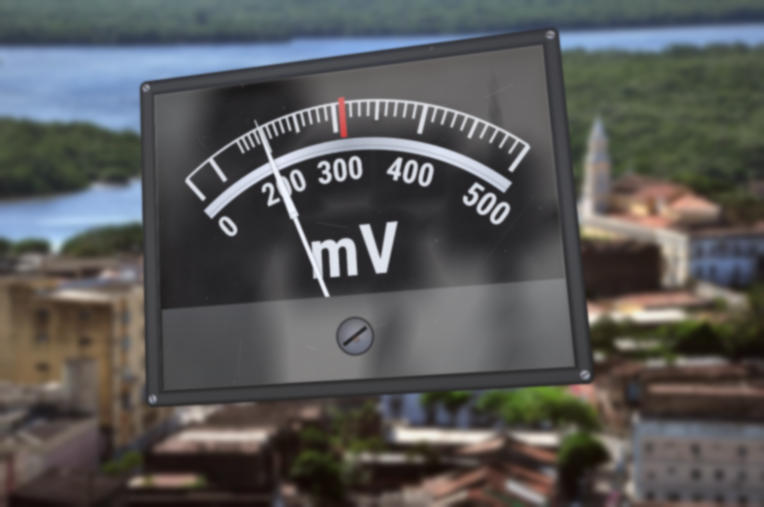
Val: 200 mV
